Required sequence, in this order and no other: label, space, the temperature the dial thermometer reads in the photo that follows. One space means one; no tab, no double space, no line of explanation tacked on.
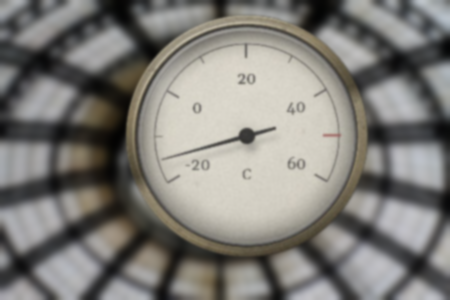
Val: -15 °C
